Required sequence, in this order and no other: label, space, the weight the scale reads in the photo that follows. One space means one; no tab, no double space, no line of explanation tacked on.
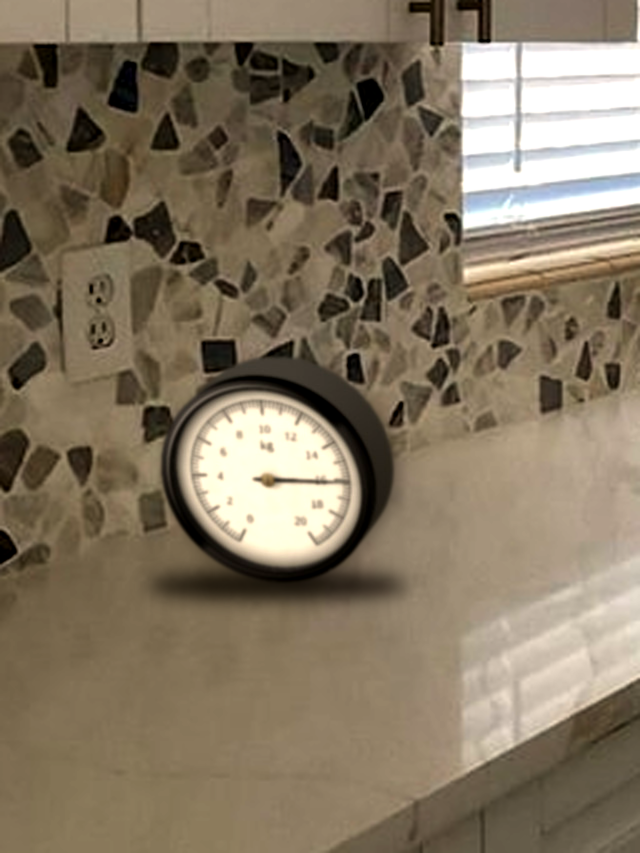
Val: 16 kg
